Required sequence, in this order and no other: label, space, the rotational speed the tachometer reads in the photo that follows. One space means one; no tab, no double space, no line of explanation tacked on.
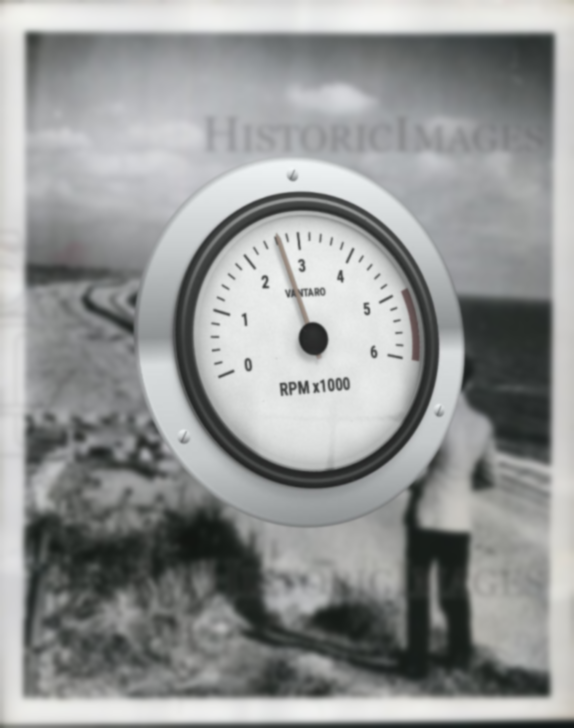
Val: 2600 rpm
